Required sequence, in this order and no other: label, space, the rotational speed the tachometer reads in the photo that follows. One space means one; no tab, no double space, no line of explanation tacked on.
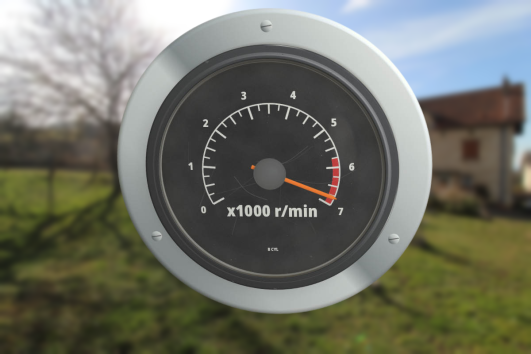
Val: 6750 rpm
